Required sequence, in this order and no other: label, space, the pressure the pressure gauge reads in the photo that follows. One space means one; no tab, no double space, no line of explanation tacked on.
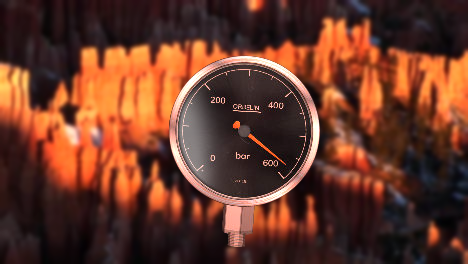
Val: 575 bar
